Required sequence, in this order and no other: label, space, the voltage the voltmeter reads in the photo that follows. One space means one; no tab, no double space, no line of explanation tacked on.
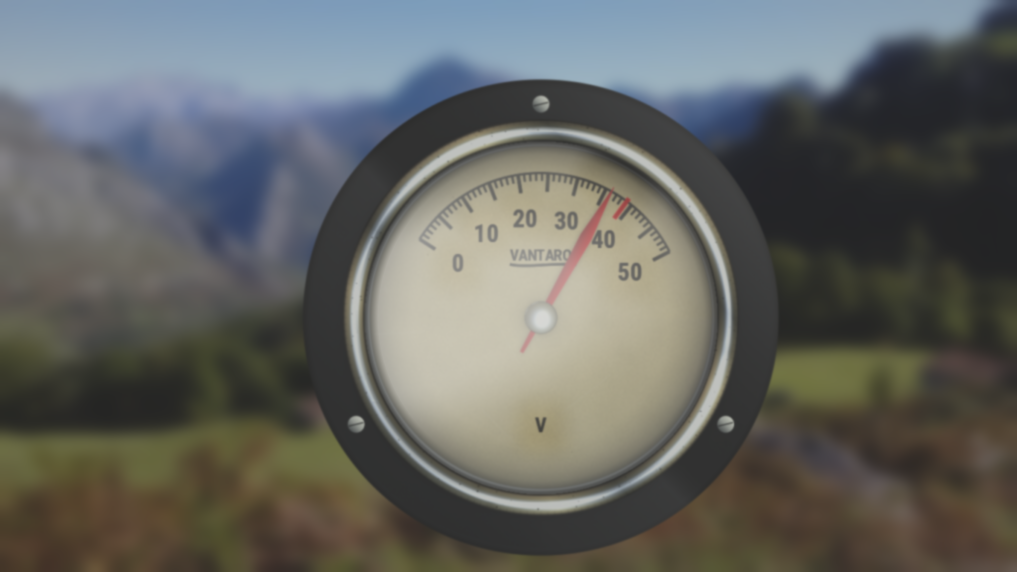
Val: 36 V
